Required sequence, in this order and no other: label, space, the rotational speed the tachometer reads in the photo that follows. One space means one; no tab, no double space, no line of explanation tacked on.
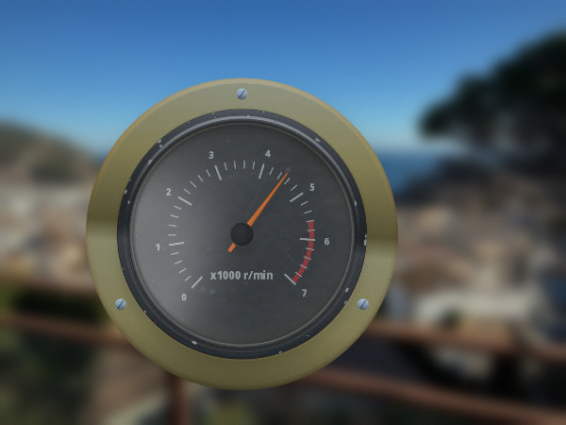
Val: 4500 rpm
